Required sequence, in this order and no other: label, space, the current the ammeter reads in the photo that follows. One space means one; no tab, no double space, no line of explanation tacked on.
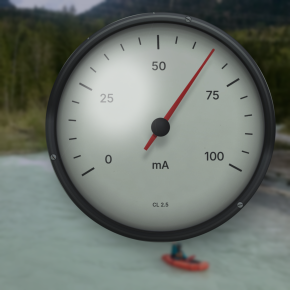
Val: 65 mA
